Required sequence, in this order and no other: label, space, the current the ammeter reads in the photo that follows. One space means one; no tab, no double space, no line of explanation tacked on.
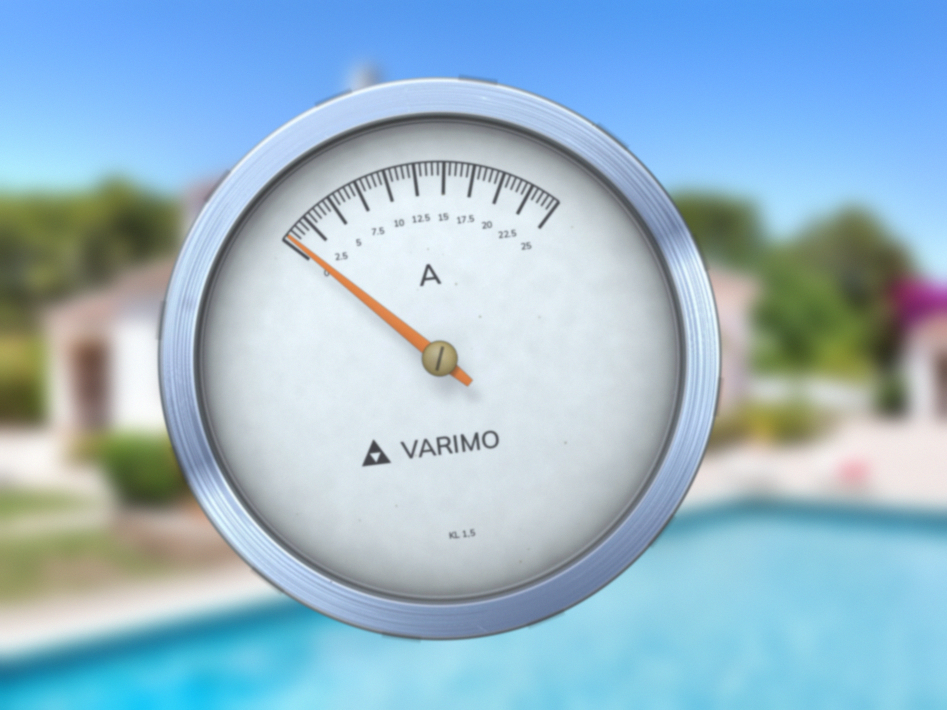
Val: 0.5 A
